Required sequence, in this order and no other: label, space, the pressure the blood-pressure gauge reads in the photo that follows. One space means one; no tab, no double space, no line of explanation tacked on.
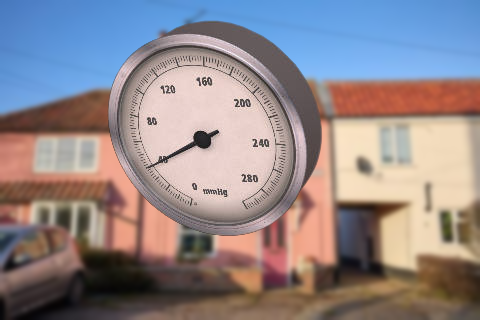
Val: 40 mmHg
